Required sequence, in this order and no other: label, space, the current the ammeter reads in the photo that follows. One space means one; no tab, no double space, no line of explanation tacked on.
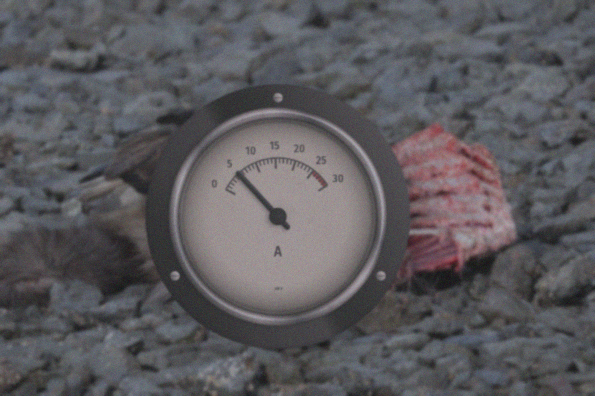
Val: 5 A
